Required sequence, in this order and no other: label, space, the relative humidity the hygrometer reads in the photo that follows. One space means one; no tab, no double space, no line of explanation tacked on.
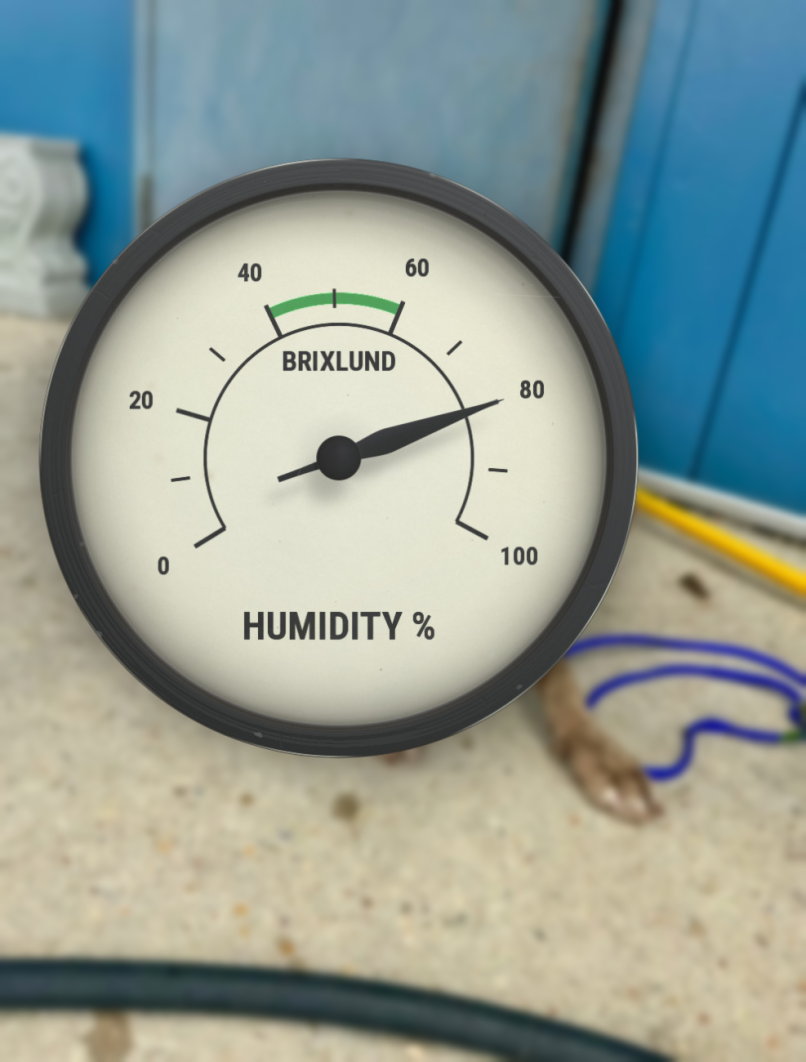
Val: 80 %
